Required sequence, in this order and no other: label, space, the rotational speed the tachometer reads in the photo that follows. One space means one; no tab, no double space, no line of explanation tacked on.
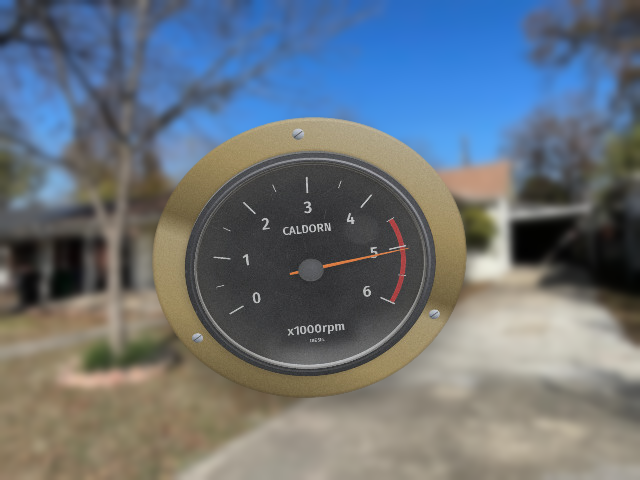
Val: 5000 rpm
